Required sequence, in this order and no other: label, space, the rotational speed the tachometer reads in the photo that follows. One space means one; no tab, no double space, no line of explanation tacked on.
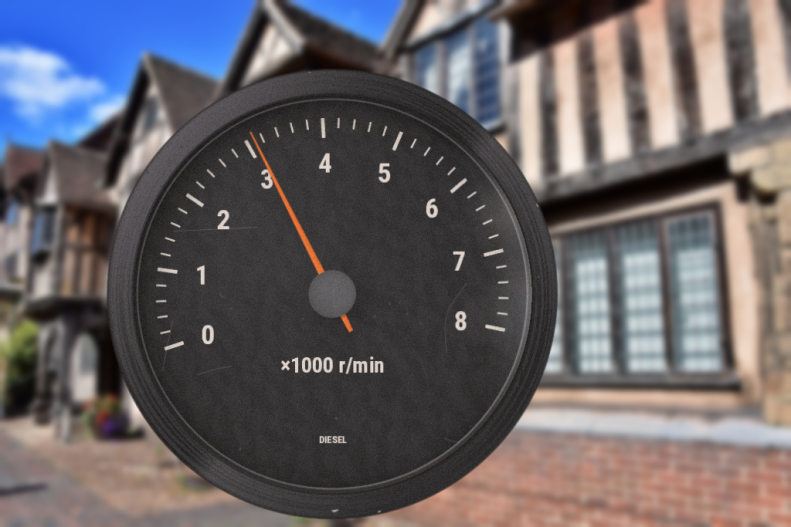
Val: 3100 rpm
